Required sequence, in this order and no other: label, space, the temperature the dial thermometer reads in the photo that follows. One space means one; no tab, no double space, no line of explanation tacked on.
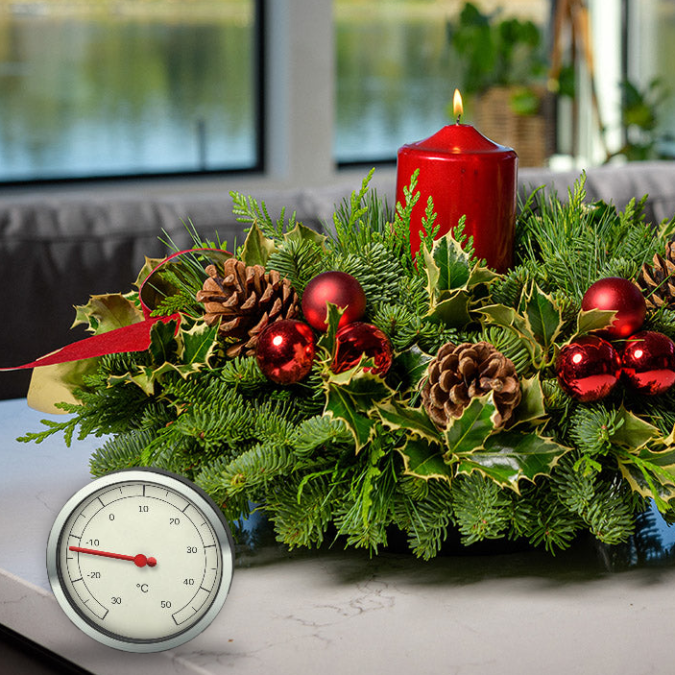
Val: -12.5 °C
